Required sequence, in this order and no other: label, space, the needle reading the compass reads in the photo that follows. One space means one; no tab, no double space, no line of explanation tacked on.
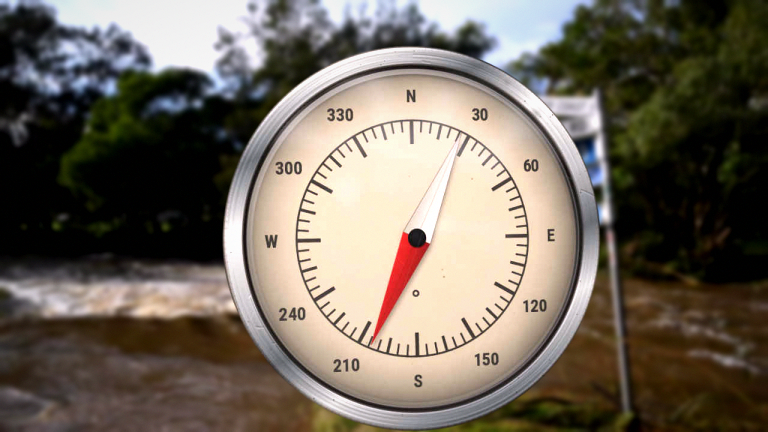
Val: 205 °
